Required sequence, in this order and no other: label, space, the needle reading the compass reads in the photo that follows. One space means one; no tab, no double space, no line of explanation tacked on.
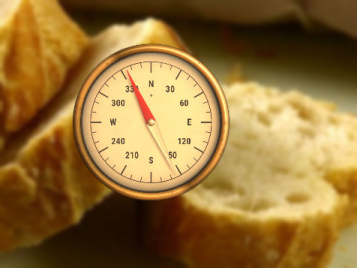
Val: 335 °
